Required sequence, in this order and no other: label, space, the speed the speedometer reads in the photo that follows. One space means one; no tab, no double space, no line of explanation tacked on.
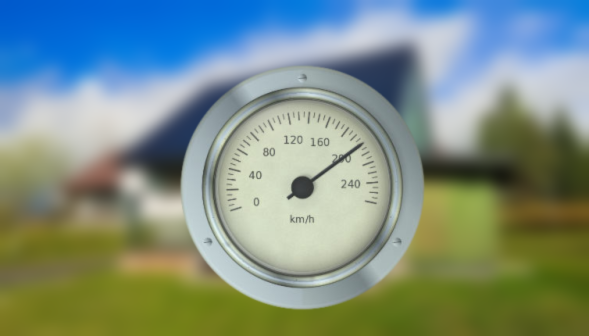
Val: 200 km/h
